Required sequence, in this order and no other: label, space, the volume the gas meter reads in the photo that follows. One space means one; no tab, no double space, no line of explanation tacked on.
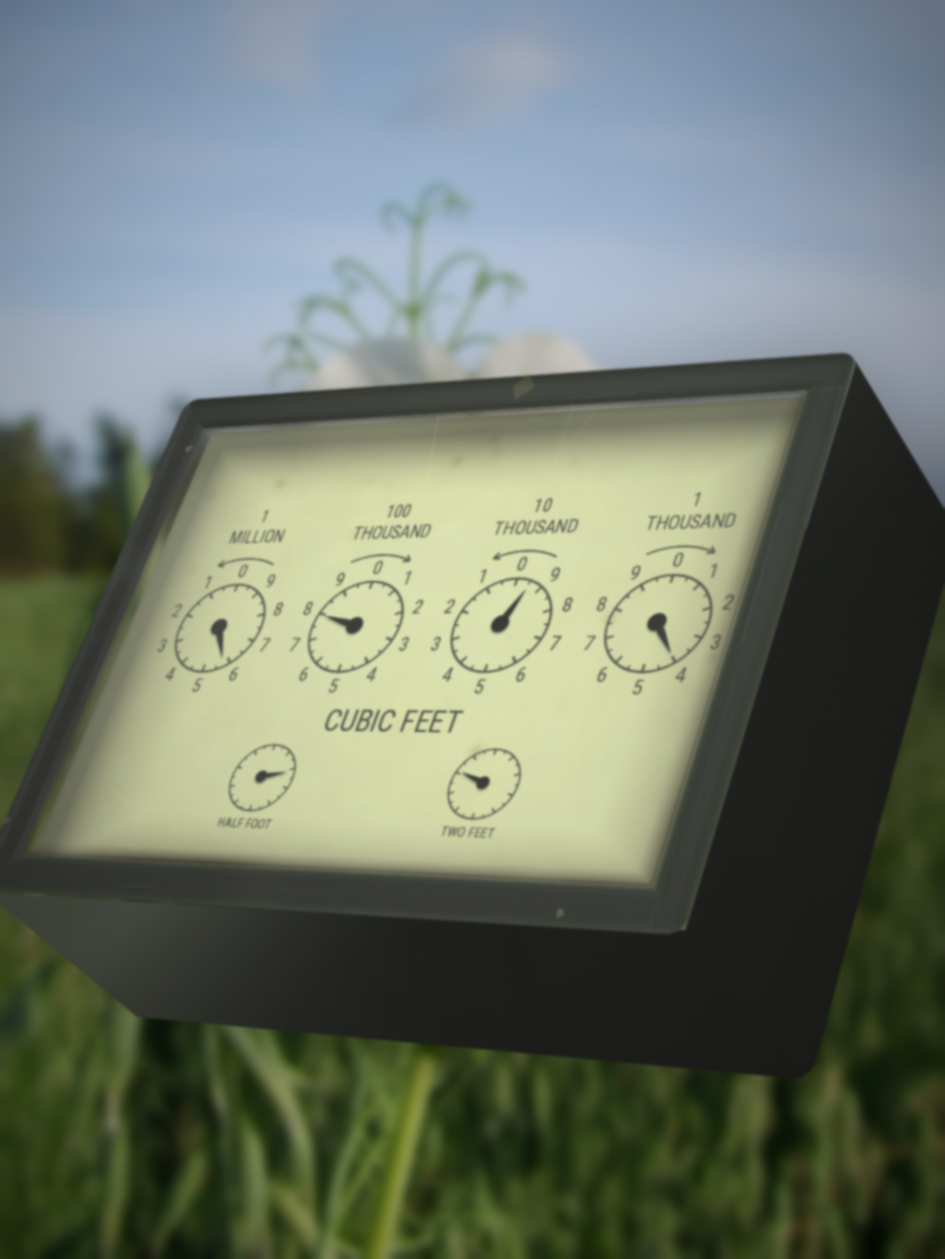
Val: 579400 ft³
